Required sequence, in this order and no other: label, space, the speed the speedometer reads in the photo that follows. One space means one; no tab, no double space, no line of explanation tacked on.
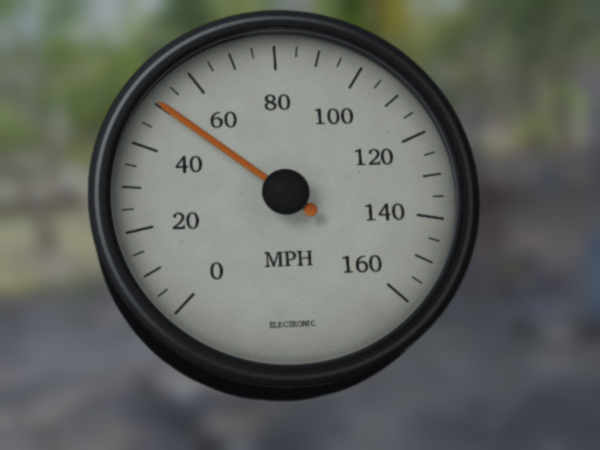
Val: 50 mph
